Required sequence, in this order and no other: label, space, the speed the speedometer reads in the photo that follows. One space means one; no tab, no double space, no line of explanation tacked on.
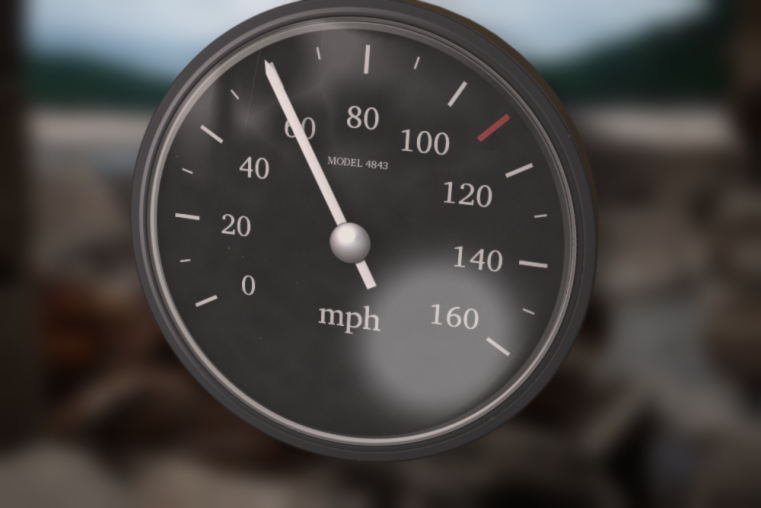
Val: 60 mph
